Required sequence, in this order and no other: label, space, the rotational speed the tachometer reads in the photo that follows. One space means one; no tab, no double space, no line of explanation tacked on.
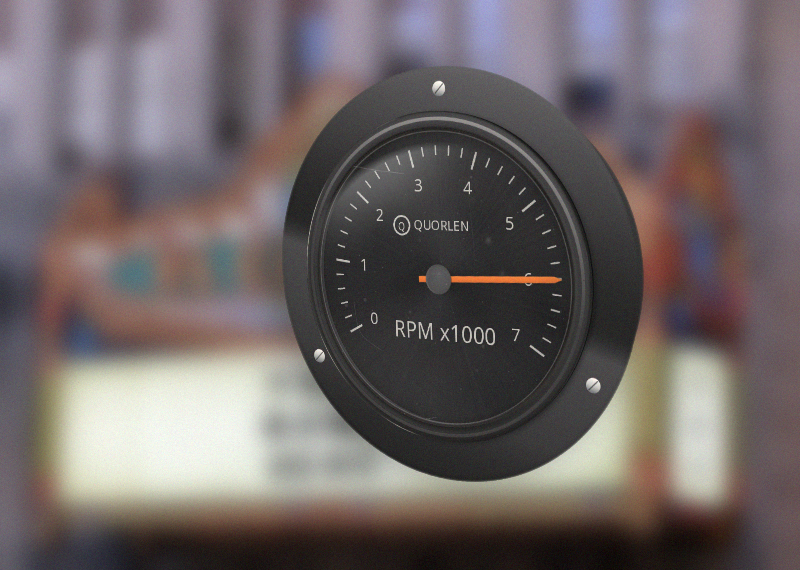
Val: 6000 rpm
